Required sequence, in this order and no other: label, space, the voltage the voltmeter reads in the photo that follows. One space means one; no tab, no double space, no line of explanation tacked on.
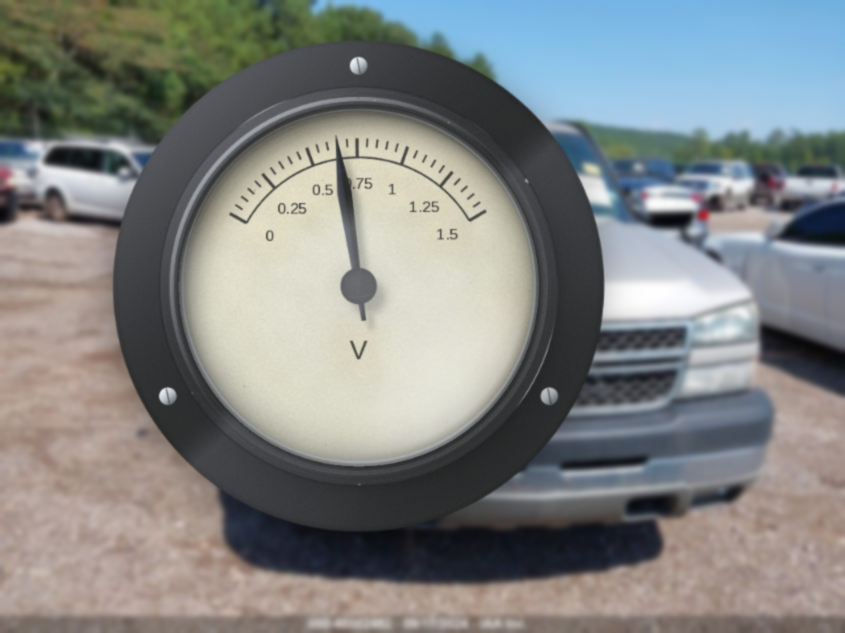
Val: 0.65 V
